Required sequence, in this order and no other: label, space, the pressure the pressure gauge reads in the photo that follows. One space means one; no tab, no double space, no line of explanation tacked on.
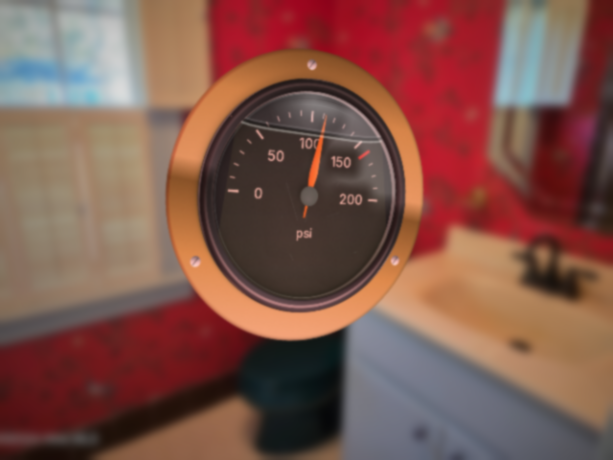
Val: 110 psi
